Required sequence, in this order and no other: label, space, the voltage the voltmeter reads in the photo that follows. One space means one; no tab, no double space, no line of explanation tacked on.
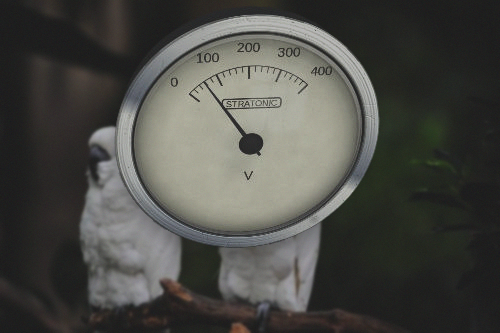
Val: 60 V
